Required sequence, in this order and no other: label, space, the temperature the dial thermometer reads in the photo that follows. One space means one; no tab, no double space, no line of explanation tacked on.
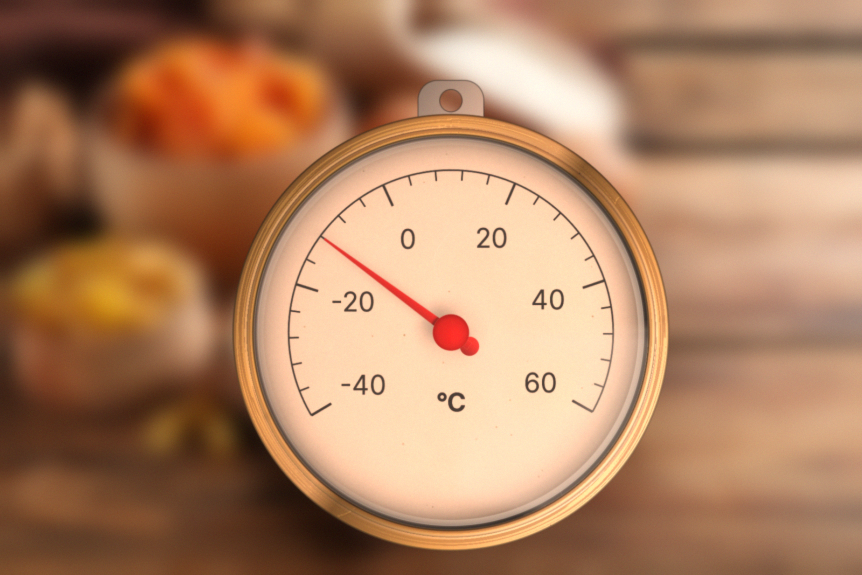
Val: -12 °C
